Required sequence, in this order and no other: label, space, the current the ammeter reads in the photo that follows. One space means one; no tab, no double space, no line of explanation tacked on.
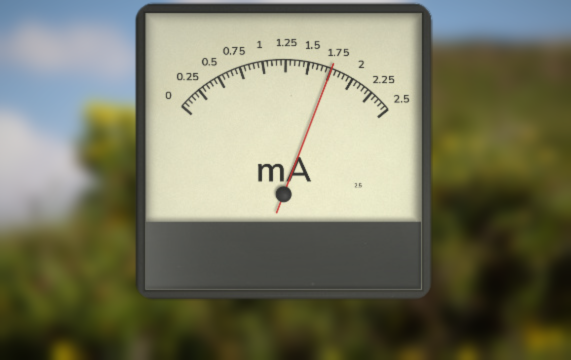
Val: 1.75 mA
